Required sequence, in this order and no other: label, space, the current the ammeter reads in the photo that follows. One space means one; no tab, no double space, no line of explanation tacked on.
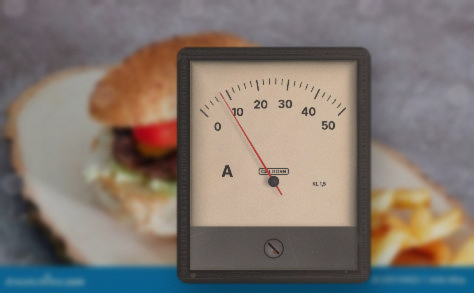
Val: 8 A
